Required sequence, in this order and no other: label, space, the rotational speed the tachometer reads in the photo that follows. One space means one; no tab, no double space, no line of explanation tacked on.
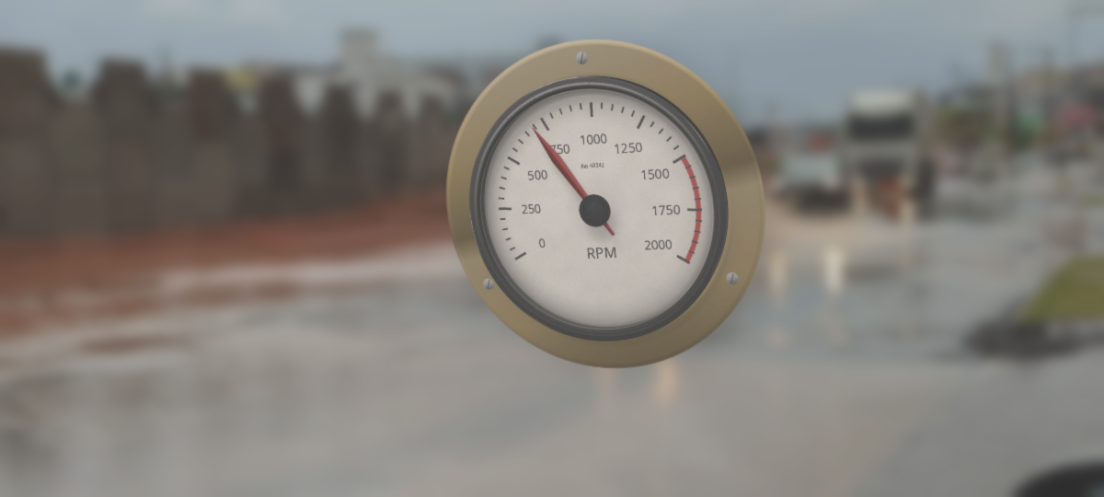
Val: 700 rpm
